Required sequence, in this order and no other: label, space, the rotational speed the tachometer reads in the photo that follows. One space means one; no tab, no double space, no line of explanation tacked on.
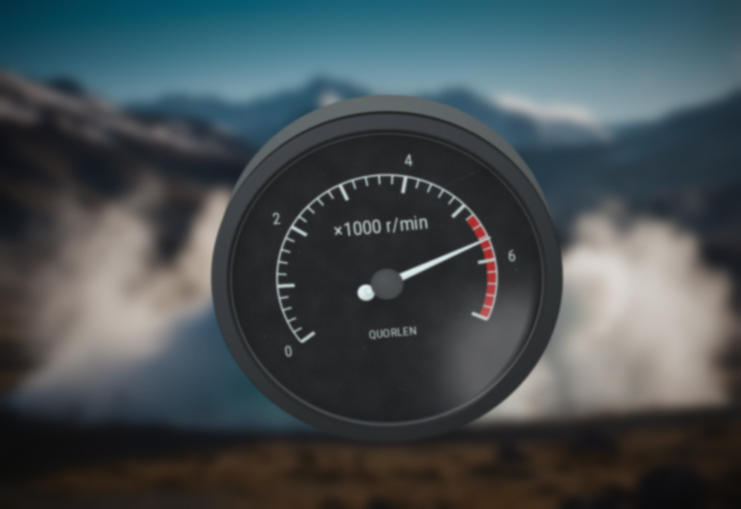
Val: 5600 rpm
